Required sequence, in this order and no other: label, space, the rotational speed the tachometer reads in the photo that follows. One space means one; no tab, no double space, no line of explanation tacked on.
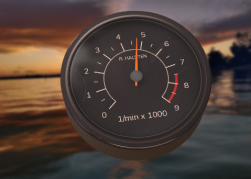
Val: 4750 rpm
